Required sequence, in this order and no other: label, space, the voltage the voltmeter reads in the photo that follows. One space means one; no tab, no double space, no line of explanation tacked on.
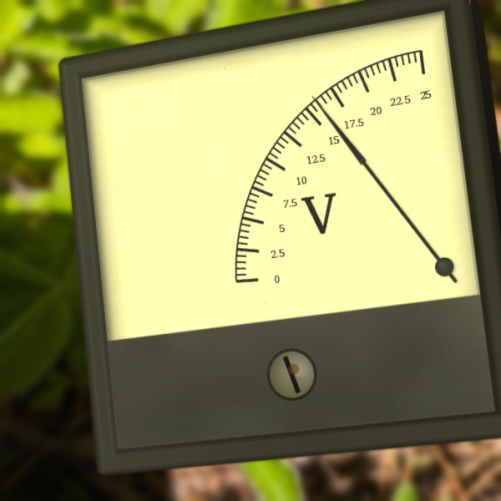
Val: 16 V
